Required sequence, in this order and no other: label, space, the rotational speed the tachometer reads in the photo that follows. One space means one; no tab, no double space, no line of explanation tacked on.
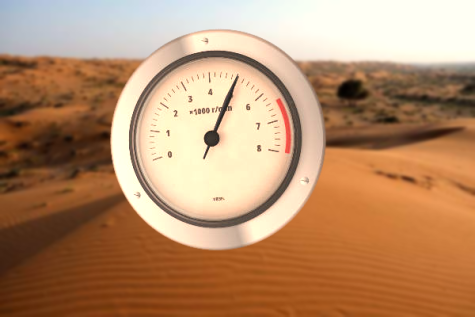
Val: 5000 rpm
